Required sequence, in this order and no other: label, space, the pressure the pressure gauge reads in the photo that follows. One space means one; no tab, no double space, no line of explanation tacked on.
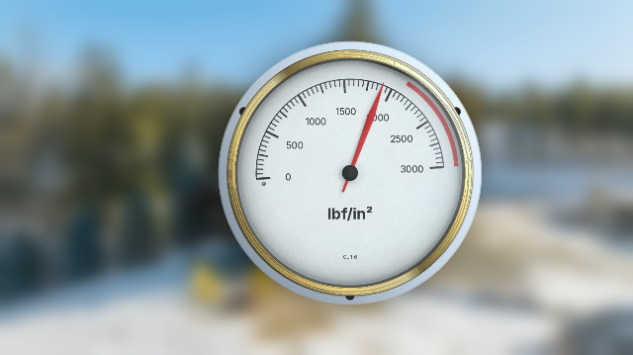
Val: 1900 psi
